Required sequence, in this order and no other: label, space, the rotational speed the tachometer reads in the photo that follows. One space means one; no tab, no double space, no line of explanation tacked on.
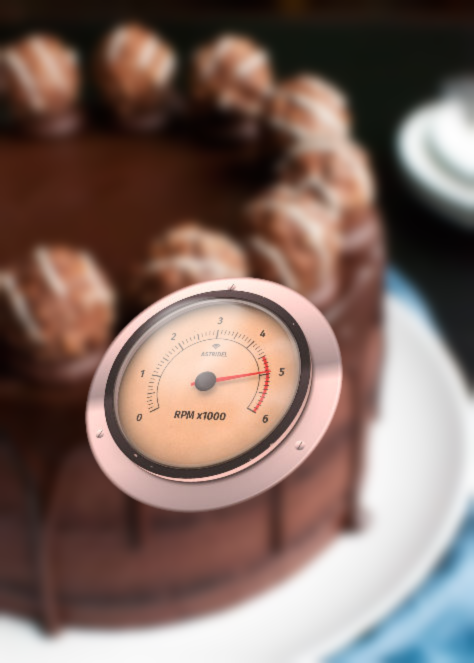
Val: 5000 rpm
